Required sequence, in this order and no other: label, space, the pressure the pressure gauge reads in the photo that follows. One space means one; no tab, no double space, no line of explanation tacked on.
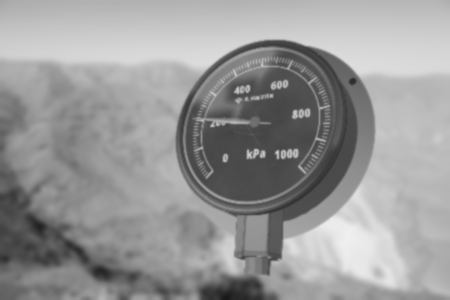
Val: 200 kPa
